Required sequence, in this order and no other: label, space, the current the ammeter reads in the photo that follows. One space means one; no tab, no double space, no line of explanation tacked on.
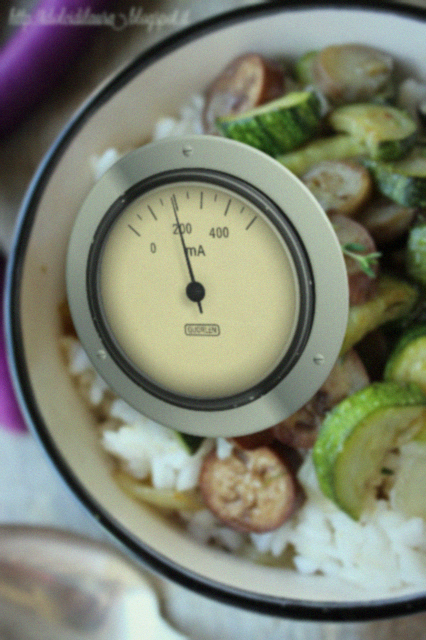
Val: 200 mA
